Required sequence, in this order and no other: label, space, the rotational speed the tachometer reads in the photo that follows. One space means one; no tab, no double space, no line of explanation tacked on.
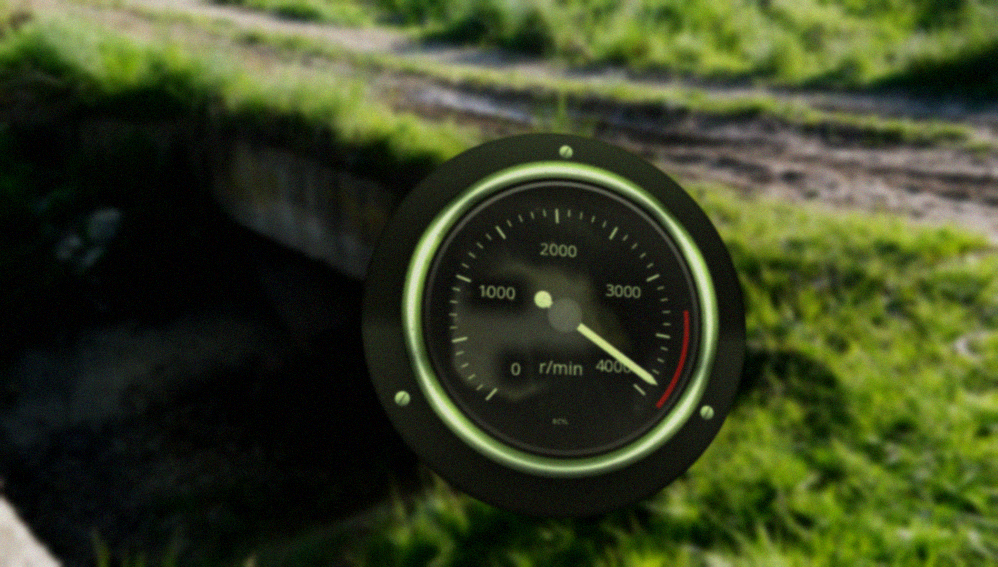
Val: 3900 rpm
